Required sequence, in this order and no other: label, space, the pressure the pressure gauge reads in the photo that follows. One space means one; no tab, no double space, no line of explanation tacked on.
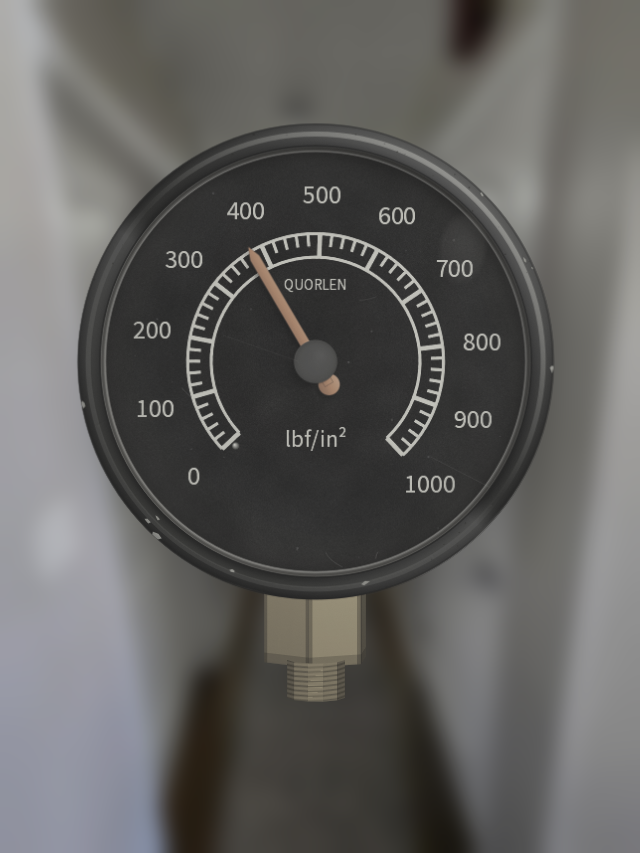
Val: 380 psi
